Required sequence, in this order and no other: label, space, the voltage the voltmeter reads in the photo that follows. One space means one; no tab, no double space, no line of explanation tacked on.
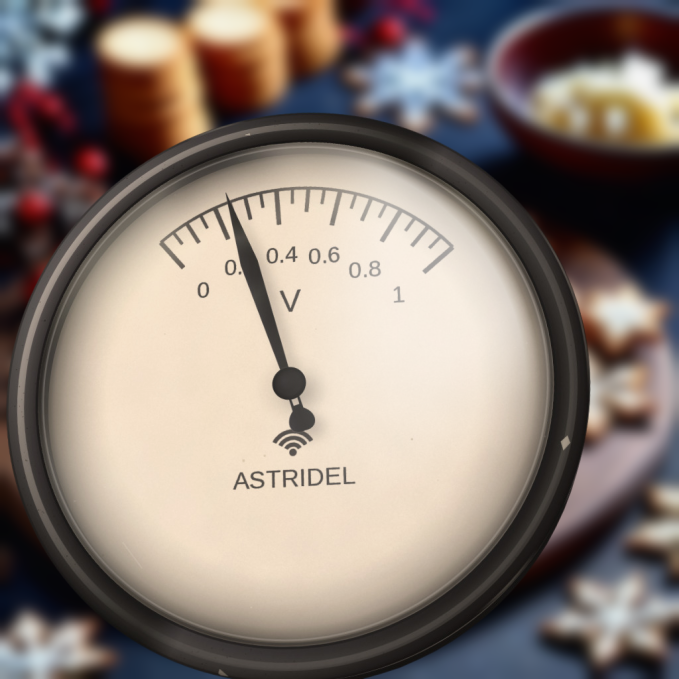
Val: 0.25 V
